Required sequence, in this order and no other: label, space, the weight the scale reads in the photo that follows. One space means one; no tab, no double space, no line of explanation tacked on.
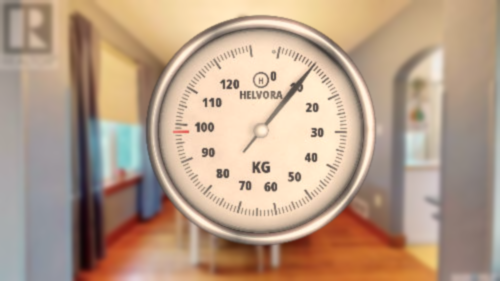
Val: 10 kg
